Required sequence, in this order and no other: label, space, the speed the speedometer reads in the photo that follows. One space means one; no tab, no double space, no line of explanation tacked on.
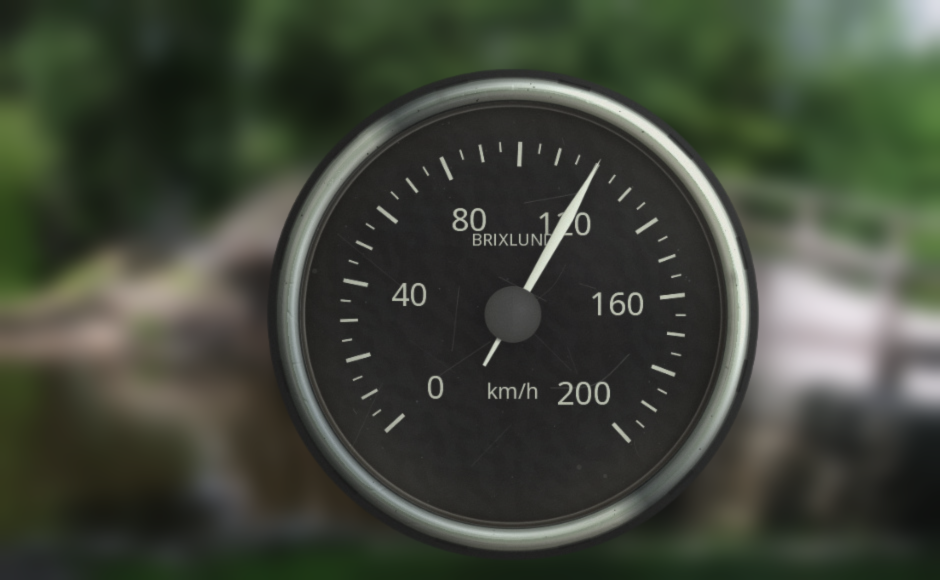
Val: 120 km/h
